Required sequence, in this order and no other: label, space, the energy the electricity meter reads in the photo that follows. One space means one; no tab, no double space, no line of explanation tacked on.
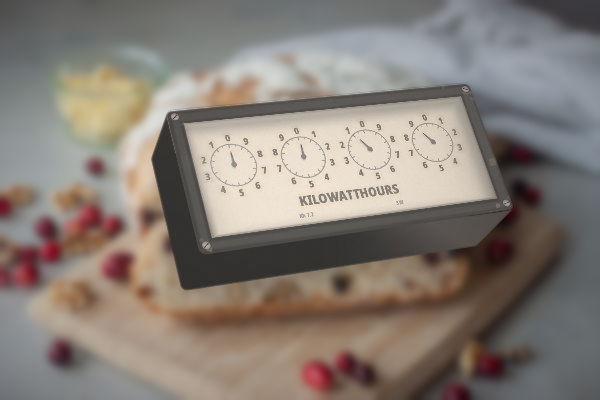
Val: 9 kWh
